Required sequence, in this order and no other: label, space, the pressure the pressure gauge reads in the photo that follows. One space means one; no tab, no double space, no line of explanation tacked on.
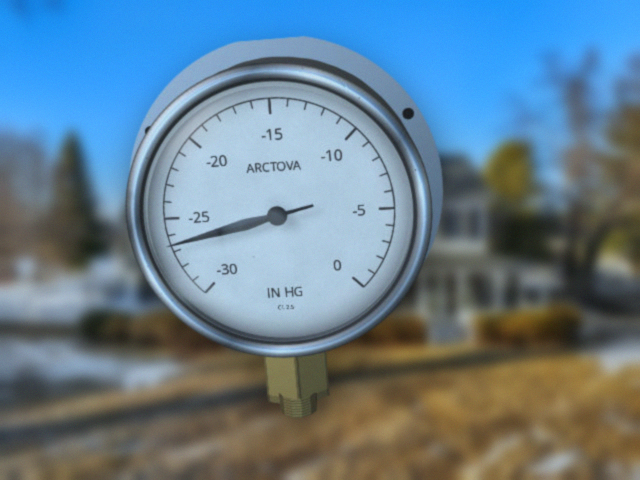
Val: -26.5 inHg
